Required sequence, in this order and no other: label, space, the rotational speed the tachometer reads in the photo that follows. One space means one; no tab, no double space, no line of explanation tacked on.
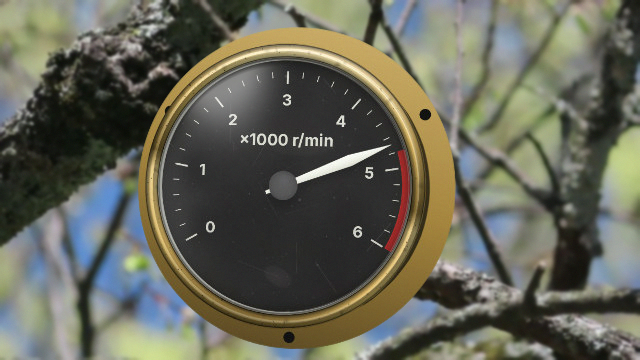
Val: 4700 rpm
